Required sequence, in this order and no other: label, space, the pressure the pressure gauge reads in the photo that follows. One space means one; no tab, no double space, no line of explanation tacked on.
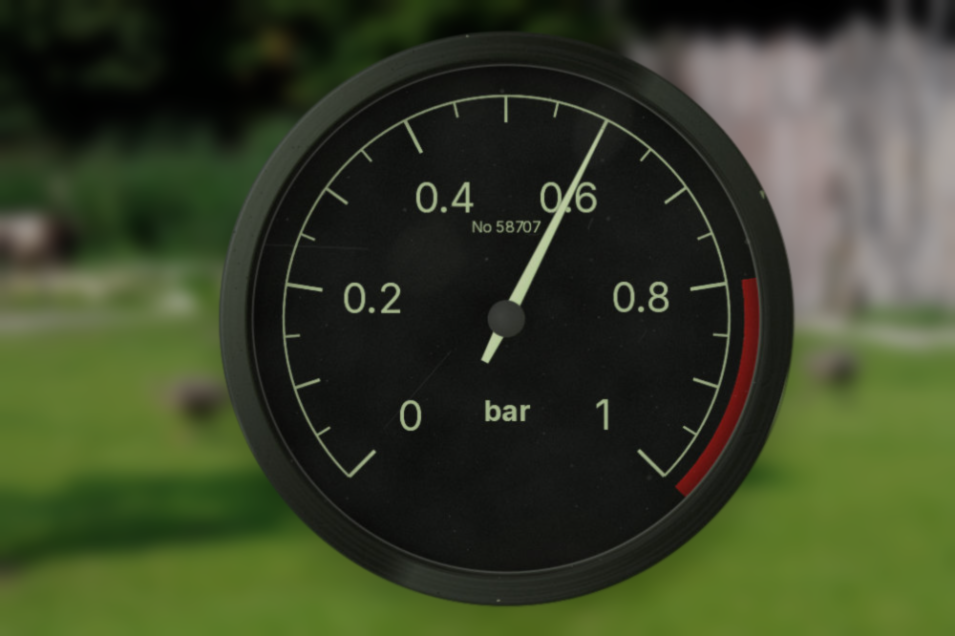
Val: 0.6 bar
